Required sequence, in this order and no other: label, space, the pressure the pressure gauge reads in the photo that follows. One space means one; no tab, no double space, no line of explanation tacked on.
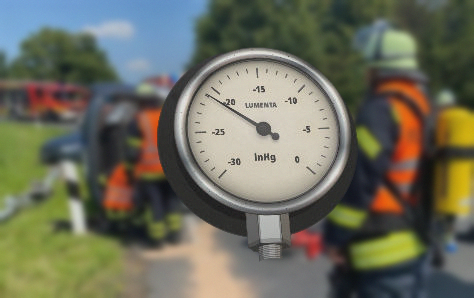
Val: -21 inHg
